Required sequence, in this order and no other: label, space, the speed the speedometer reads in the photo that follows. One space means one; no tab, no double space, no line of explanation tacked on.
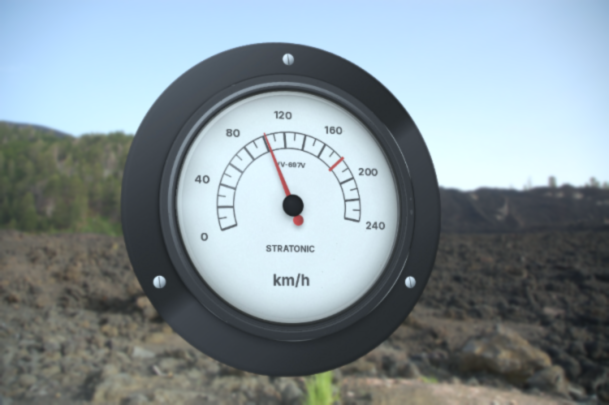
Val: 100 km/h
